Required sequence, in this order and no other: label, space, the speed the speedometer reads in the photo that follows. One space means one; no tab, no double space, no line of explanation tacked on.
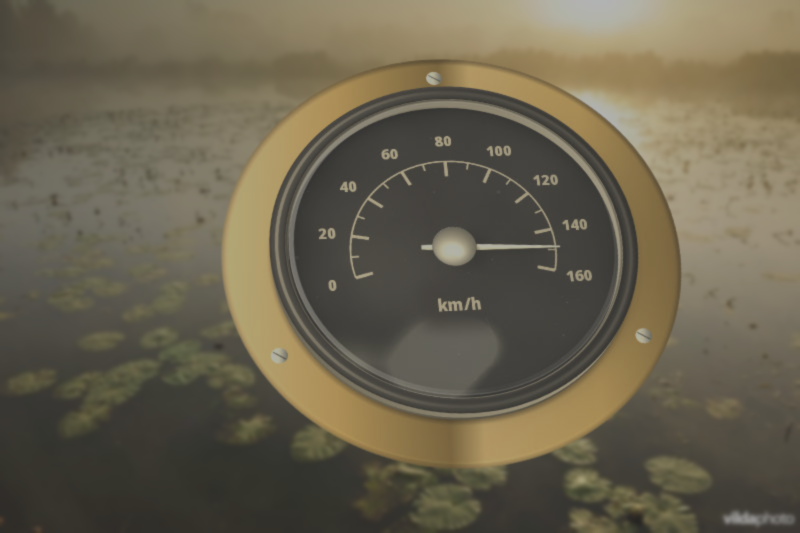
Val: 150 km/h
